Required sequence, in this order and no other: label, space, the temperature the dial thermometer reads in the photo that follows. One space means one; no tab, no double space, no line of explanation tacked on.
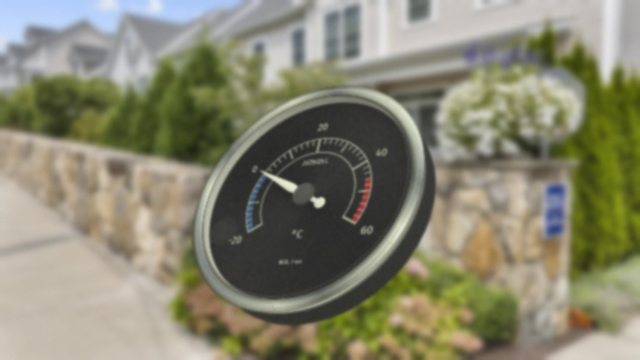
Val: 0 °C
